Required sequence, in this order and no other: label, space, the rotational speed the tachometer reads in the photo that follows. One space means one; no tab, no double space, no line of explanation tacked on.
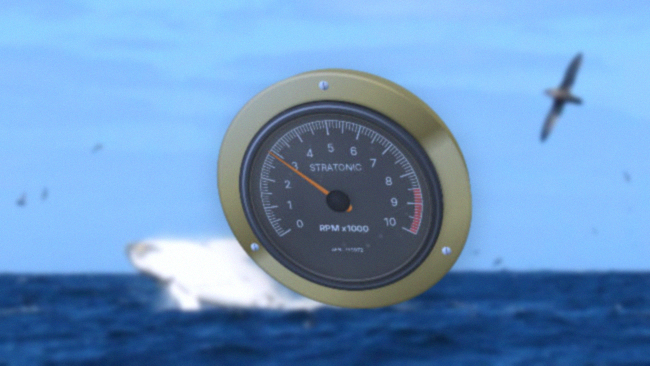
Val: 3000 rpm
